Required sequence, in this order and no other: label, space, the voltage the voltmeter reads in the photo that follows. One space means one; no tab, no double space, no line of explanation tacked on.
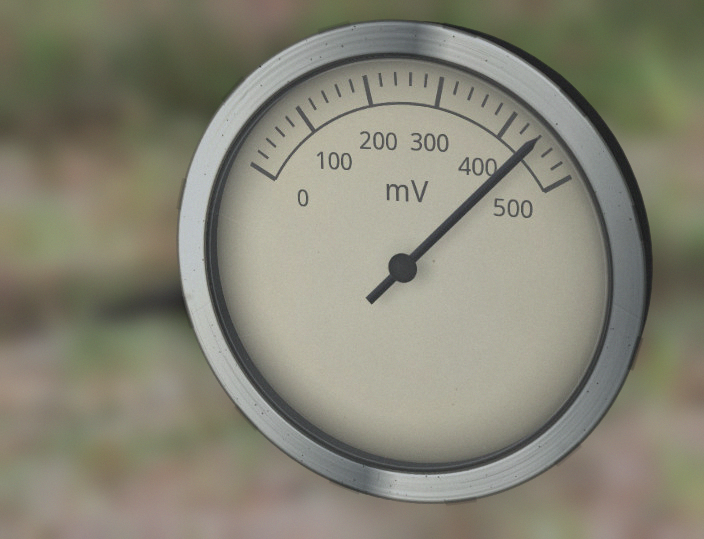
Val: 440 mV
